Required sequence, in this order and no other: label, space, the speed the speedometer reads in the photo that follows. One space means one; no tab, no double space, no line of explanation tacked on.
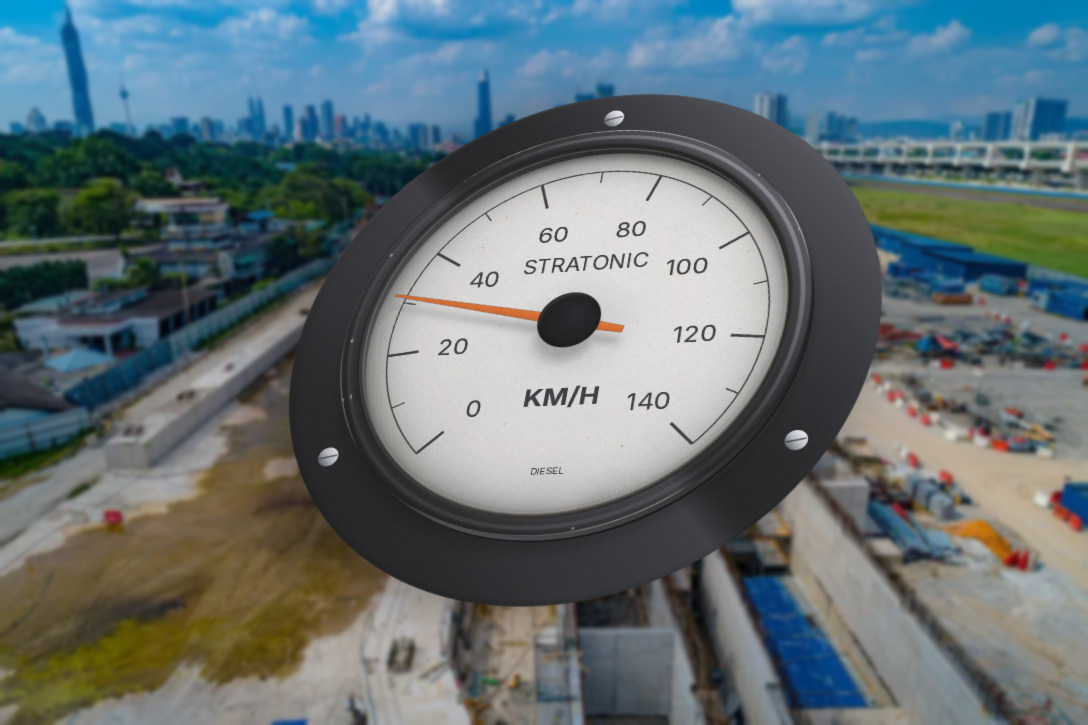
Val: 30 km/h
